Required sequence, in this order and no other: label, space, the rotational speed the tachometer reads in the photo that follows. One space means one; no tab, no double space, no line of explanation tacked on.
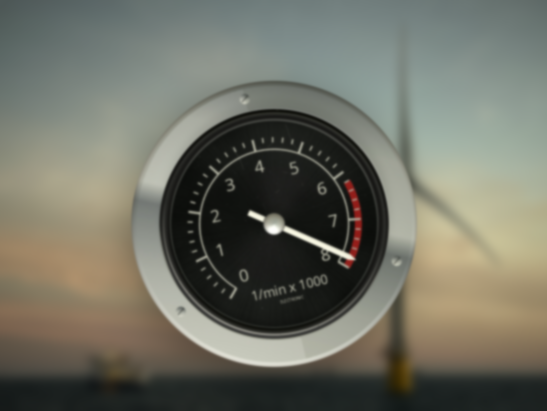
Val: 7800 rpm
